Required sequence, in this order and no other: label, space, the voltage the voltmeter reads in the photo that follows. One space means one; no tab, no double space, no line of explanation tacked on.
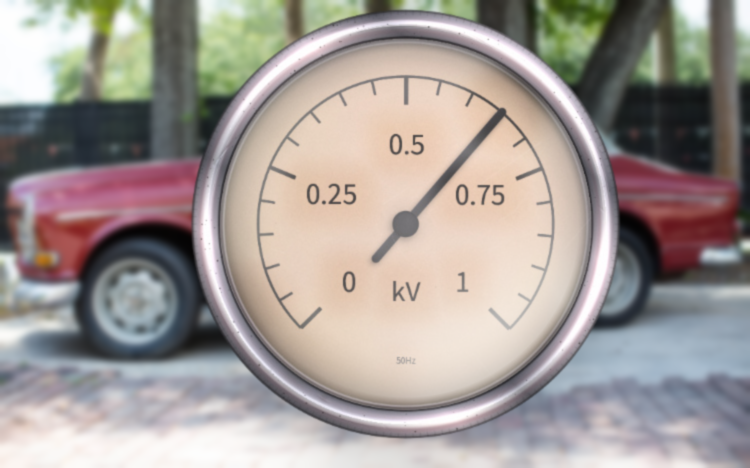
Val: 0.65 kV
